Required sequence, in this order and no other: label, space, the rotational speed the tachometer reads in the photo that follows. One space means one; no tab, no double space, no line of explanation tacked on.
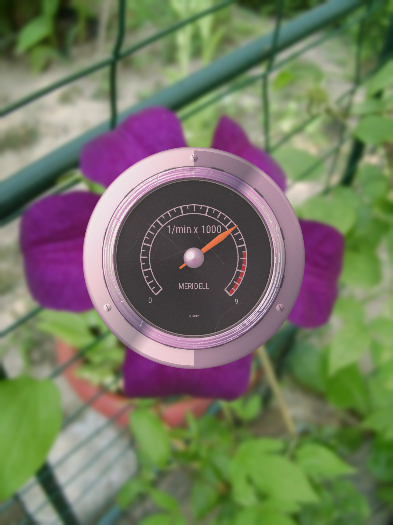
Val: 6250 rpm
